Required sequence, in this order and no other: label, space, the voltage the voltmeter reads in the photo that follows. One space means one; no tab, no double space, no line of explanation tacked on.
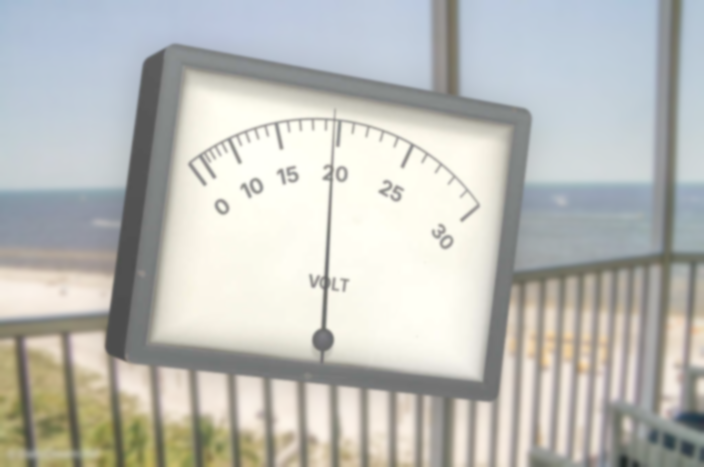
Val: 19.5 V
